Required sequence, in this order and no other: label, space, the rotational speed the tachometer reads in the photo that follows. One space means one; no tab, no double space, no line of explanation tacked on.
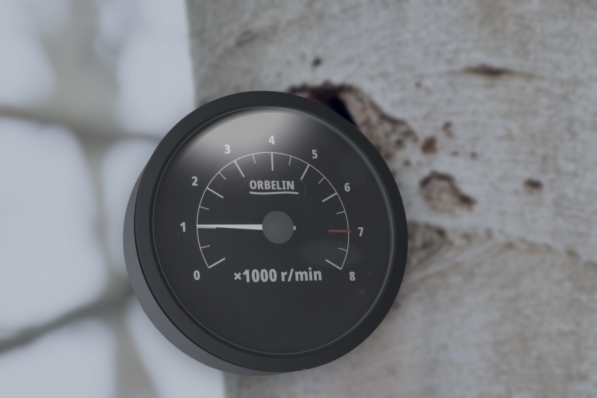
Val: 1000 rpm
